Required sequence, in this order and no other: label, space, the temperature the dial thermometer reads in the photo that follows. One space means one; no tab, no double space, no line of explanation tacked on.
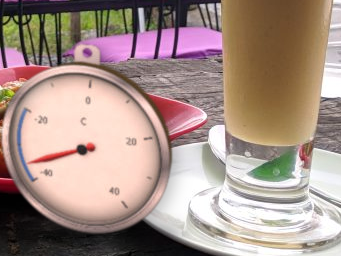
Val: -35 °C
